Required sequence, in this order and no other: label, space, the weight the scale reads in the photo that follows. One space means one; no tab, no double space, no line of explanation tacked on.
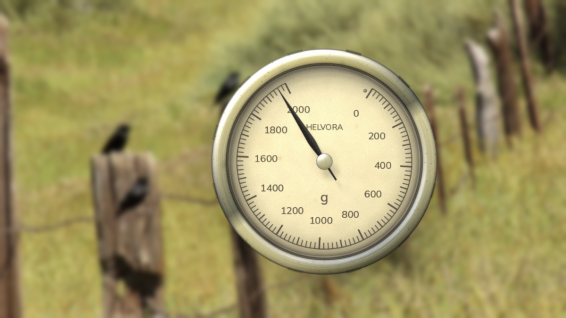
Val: 1960 g
